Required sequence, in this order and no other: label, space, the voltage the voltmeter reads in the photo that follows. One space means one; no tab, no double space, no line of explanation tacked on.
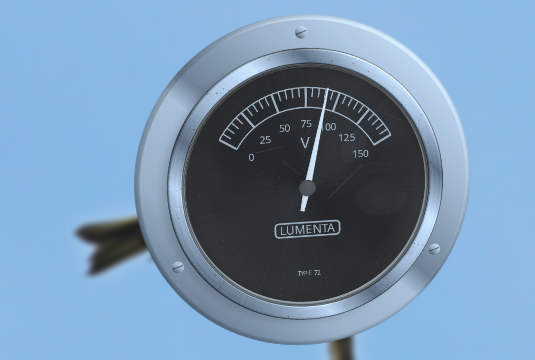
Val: 90 V
